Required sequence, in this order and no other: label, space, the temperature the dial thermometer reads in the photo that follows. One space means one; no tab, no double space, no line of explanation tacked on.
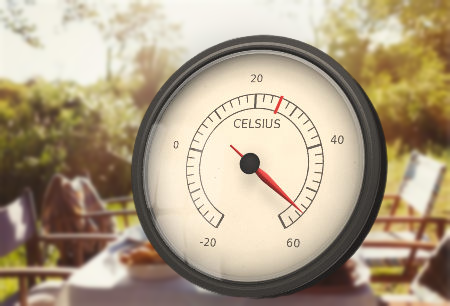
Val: 55 °C
